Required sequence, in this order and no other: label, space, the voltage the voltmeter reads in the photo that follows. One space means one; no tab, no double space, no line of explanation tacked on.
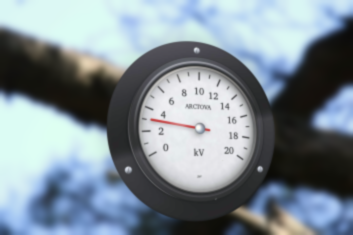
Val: 3 kV
